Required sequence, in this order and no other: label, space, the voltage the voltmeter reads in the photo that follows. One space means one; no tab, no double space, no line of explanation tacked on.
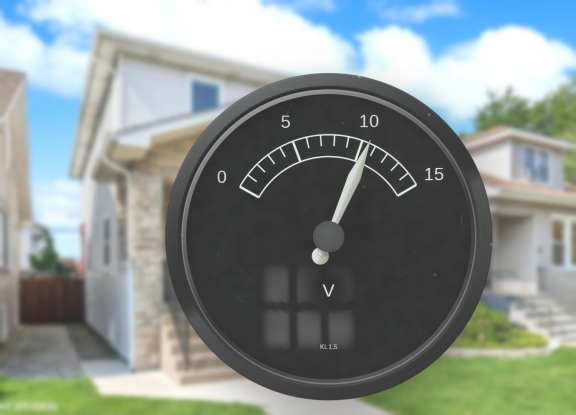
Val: 10.5 V
